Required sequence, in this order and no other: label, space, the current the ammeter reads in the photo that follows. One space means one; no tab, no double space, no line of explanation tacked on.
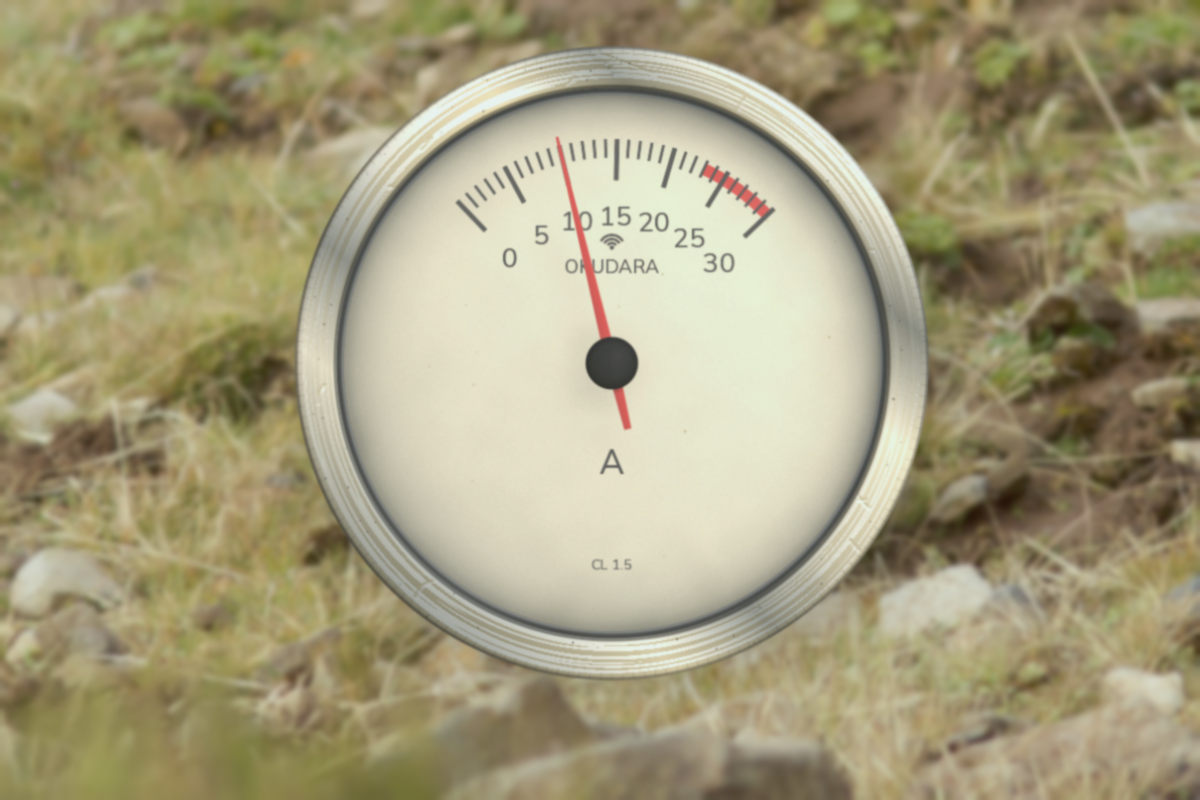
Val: 10 A
